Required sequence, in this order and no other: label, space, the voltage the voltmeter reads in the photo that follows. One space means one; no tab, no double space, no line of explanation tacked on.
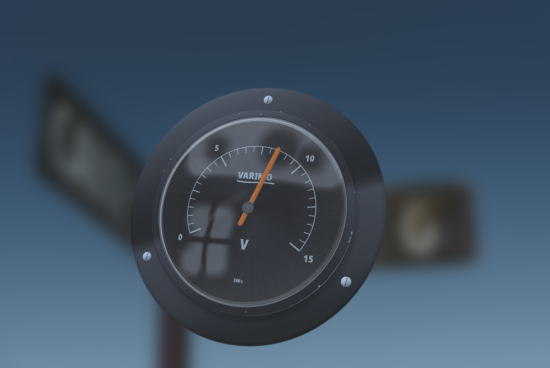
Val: 8.5 V
